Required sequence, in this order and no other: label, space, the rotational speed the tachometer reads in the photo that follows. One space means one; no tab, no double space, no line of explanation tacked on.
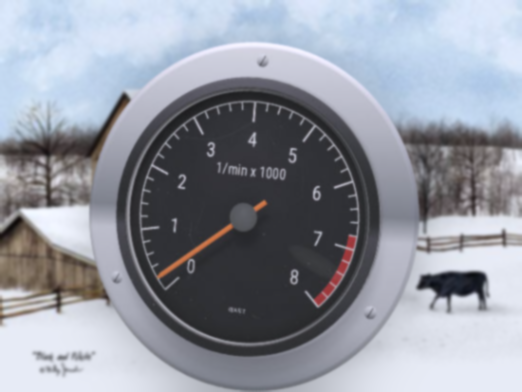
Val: 200 rpm
